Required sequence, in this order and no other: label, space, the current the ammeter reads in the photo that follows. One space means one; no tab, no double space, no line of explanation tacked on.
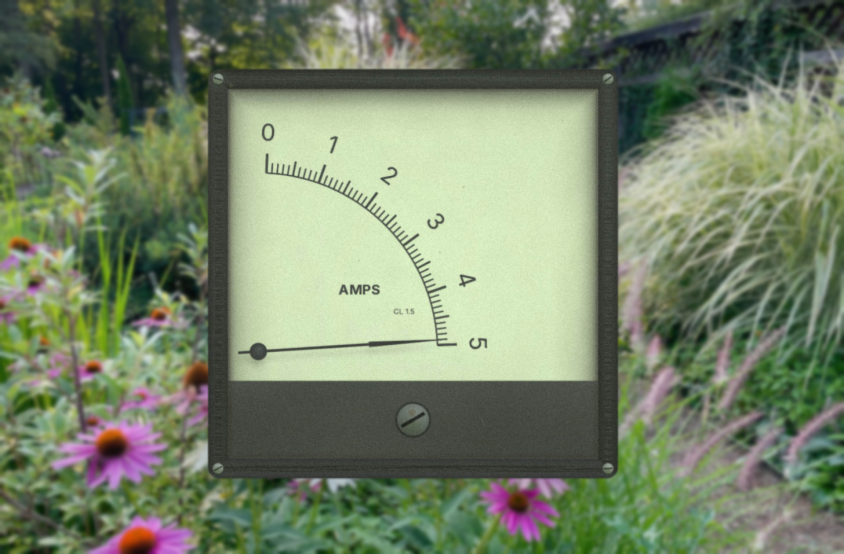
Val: 4.9 A
